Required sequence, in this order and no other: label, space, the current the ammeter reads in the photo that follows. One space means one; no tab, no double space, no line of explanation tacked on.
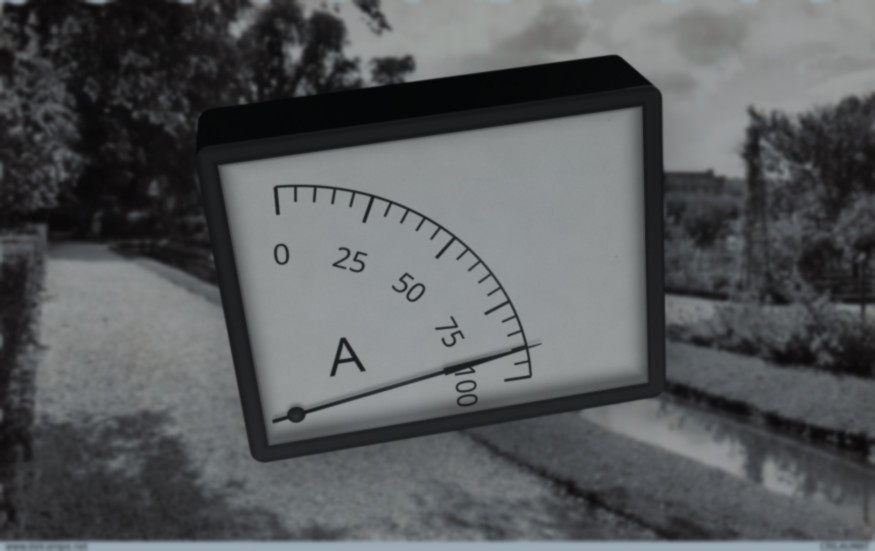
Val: 90 A
